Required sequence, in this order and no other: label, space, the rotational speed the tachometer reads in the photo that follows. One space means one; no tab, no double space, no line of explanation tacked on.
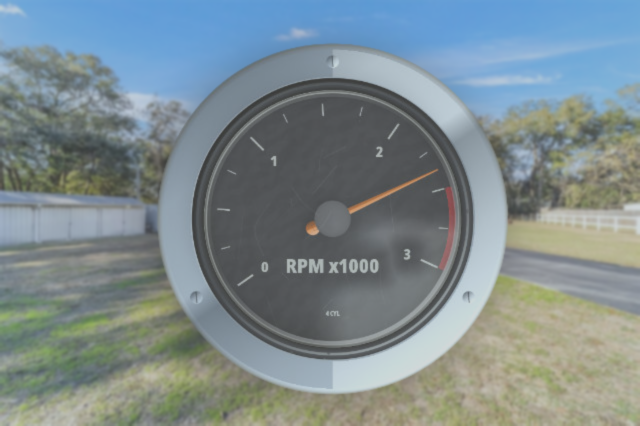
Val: 2375 rpm
